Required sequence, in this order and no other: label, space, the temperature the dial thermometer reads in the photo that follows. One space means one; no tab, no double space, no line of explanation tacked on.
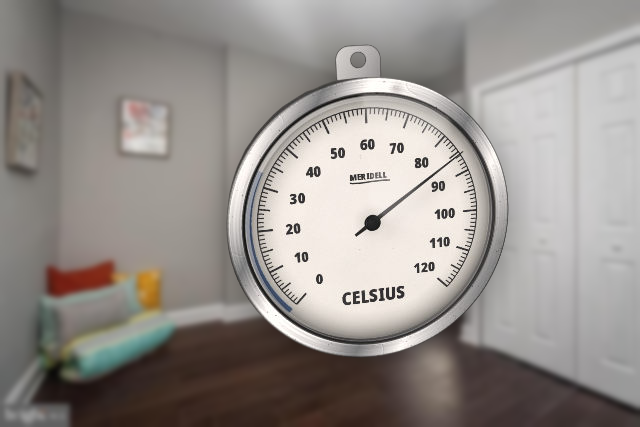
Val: 85 °C
